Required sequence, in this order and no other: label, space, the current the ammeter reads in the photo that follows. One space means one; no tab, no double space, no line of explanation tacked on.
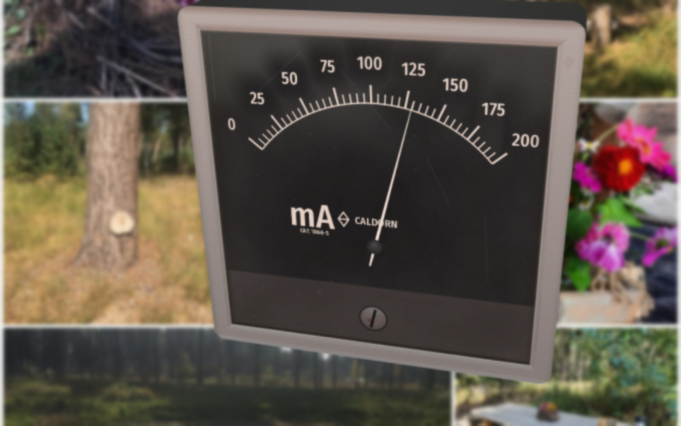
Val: 130 mA
